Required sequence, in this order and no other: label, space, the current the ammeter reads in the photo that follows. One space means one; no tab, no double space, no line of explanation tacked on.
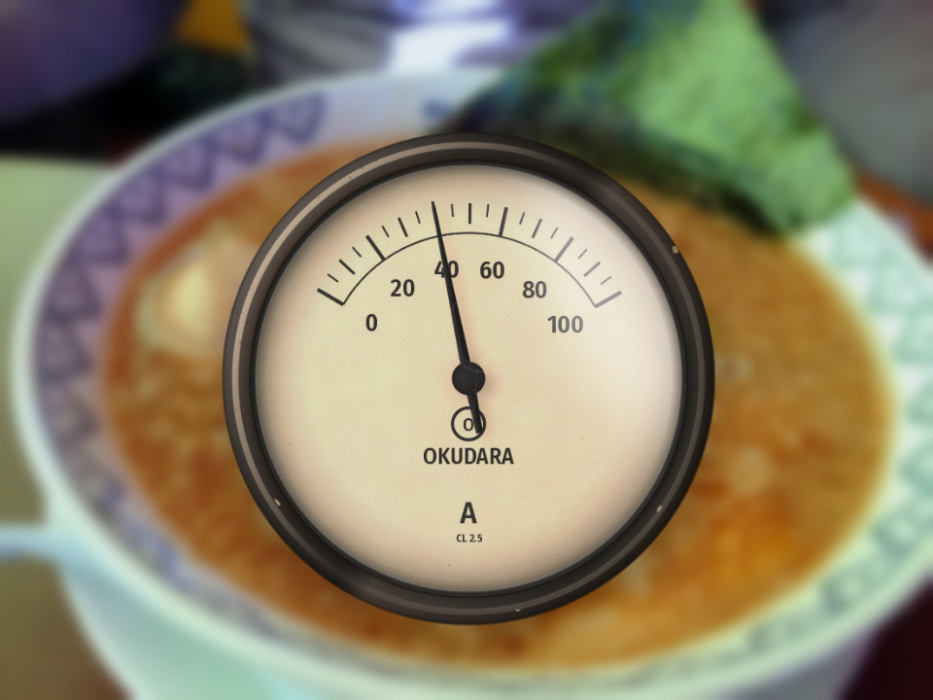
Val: 40 A
